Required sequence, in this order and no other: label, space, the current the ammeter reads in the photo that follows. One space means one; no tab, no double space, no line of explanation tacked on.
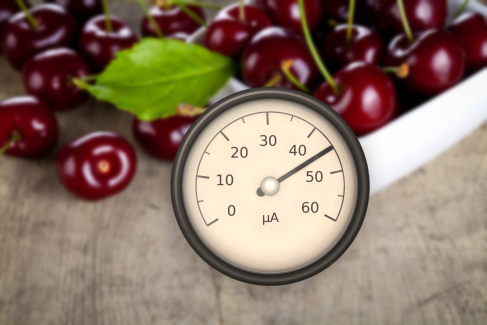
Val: 45 µA
